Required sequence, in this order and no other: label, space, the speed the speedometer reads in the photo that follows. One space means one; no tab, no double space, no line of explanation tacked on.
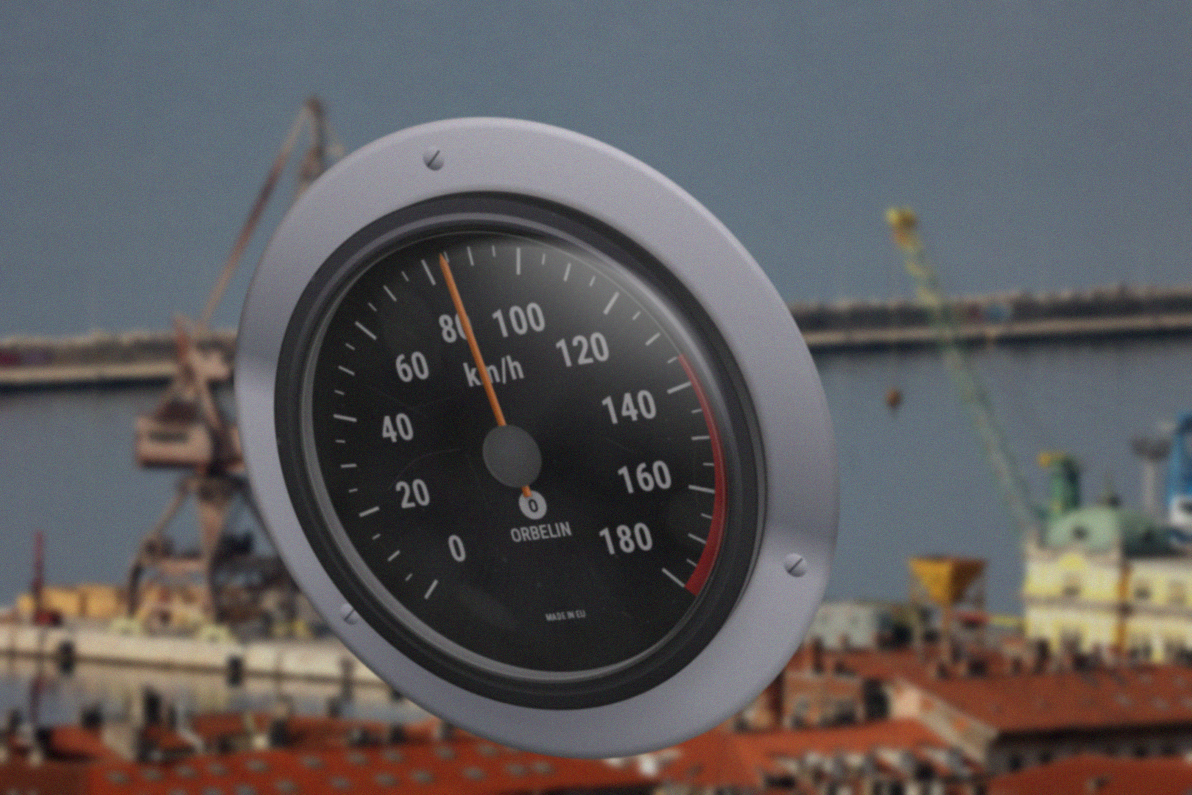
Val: 85 km/h
